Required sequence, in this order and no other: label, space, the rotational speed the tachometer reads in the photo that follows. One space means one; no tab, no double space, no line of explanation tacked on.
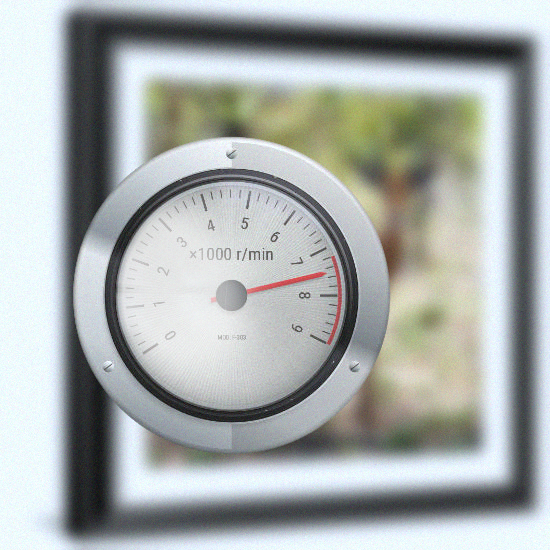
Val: 7500 rpm
